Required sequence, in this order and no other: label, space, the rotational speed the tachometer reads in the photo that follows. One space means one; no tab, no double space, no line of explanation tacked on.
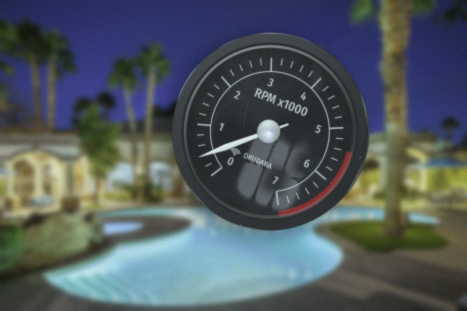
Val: 400 rpm
